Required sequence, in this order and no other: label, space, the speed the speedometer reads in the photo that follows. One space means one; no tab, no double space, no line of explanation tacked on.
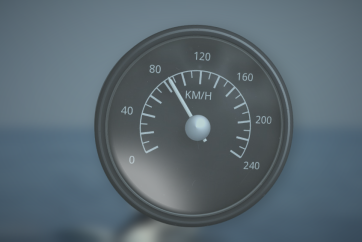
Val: 85 km/h
